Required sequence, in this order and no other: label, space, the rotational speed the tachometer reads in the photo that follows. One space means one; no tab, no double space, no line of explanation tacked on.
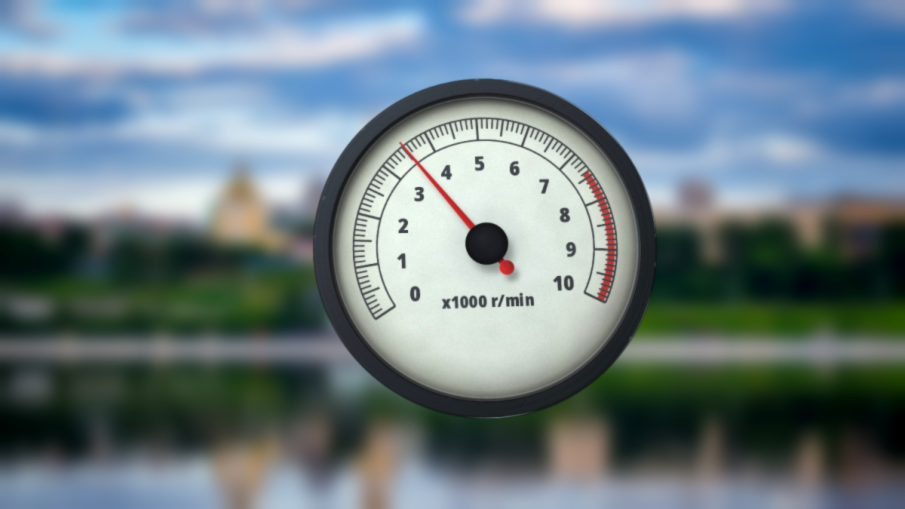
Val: 3500 rpm
